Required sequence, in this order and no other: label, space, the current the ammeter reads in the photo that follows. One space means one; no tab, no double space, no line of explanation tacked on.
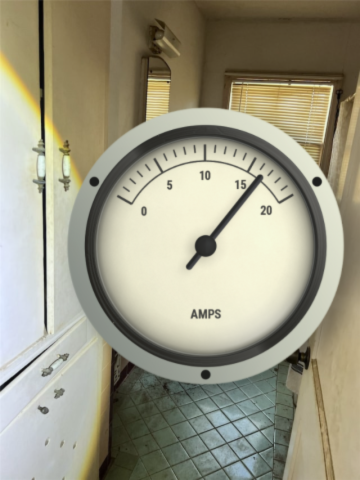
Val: 16.5 A
